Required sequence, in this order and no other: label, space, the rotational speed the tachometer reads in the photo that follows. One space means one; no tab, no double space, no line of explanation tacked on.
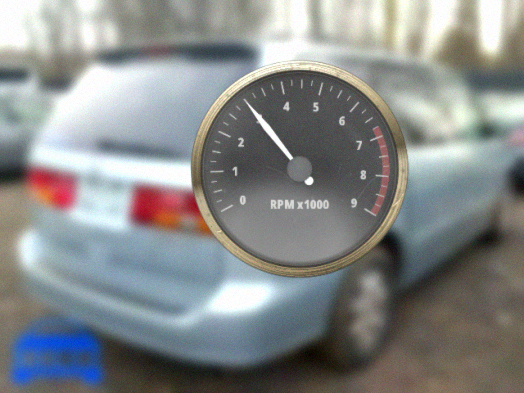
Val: 3000 rpm
